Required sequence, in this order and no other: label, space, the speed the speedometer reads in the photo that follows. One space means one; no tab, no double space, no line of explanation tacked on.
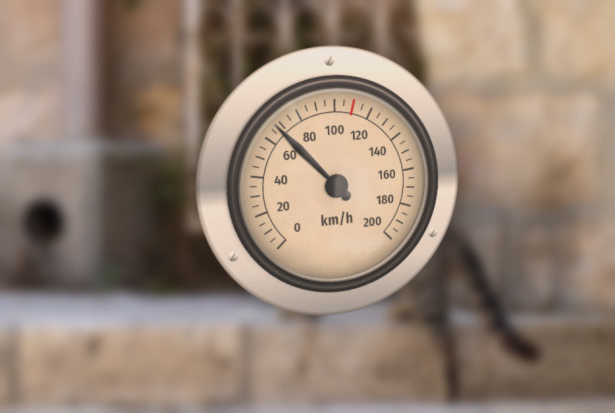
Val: 67.5 km/h
